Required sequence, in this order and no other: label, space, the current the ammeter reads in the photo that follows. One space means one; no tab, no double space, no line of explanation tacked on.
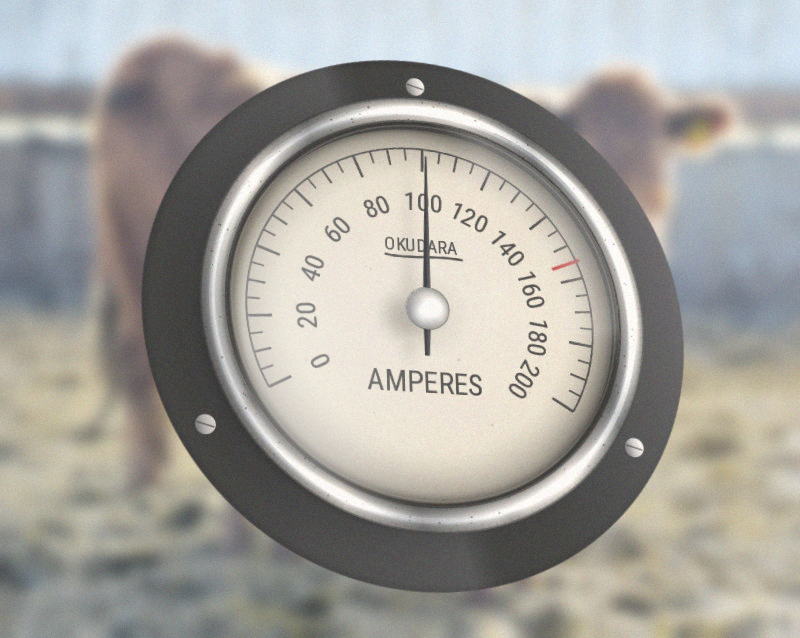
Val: 100 A
